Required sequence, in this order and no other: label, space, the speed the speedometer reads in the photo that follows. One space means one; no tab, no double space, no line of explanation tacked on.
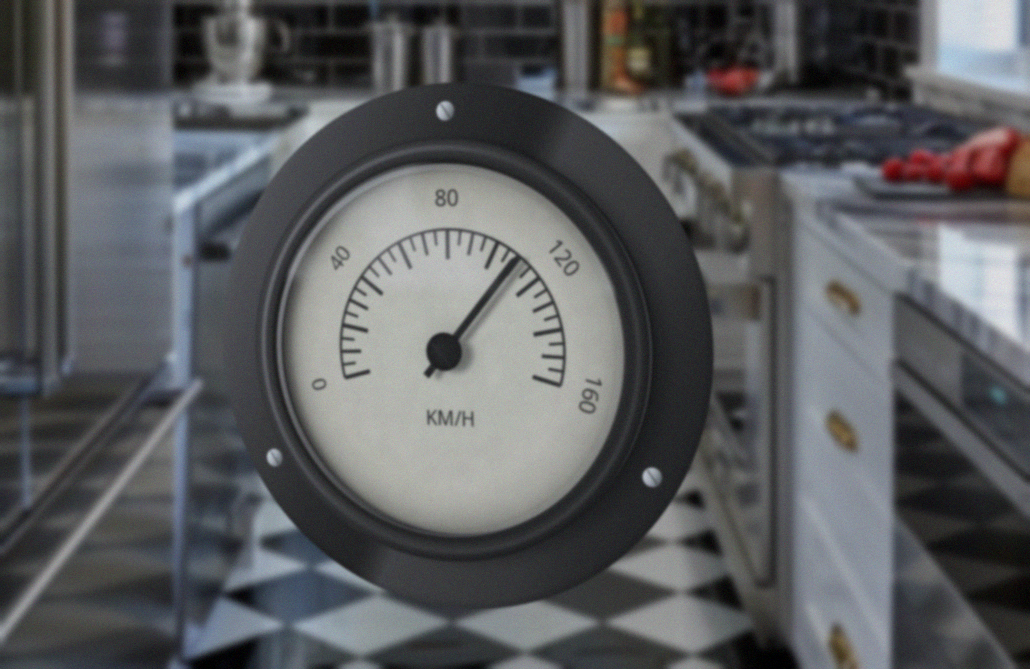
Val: 110 km/h
